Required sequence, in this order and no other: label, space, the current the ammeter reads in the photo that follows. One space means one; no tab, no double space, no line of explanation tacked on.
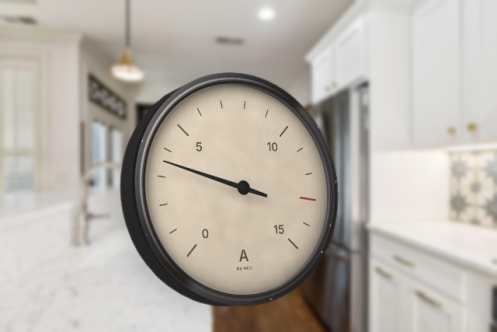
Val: 3.5 A
